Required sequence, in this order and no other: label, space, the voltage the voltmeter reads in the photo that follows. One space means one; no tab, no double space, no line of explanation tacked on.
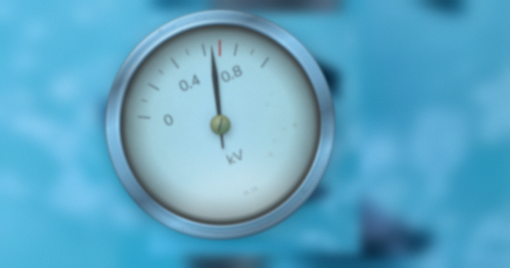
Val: 0.65 kV
